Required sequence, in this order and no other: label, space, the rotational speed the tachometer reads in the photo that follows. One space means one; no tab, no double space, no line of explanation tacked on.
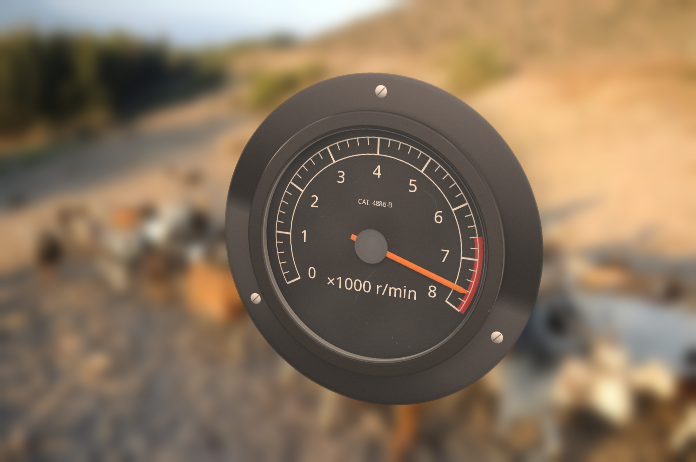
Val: 7600 rpm
